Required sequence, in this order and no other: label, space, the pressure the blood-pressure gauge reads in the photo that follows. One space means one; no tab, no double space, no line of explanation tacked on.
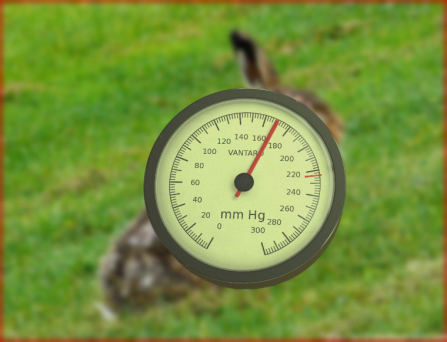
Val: 170 mmHg
